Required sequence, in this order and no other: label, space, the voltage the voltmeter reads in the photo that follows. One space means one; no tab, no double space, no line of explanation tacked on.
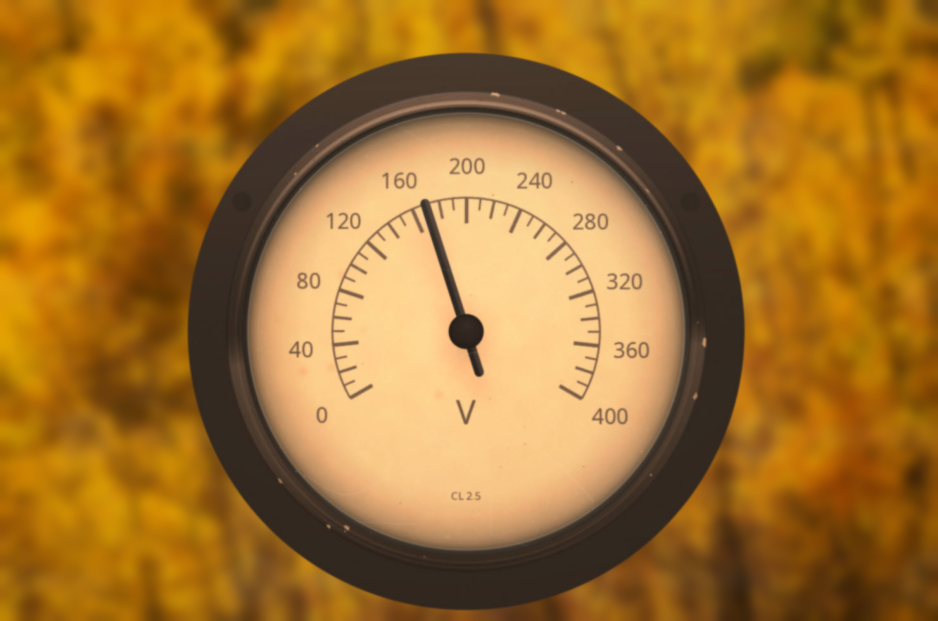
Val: 170 V
